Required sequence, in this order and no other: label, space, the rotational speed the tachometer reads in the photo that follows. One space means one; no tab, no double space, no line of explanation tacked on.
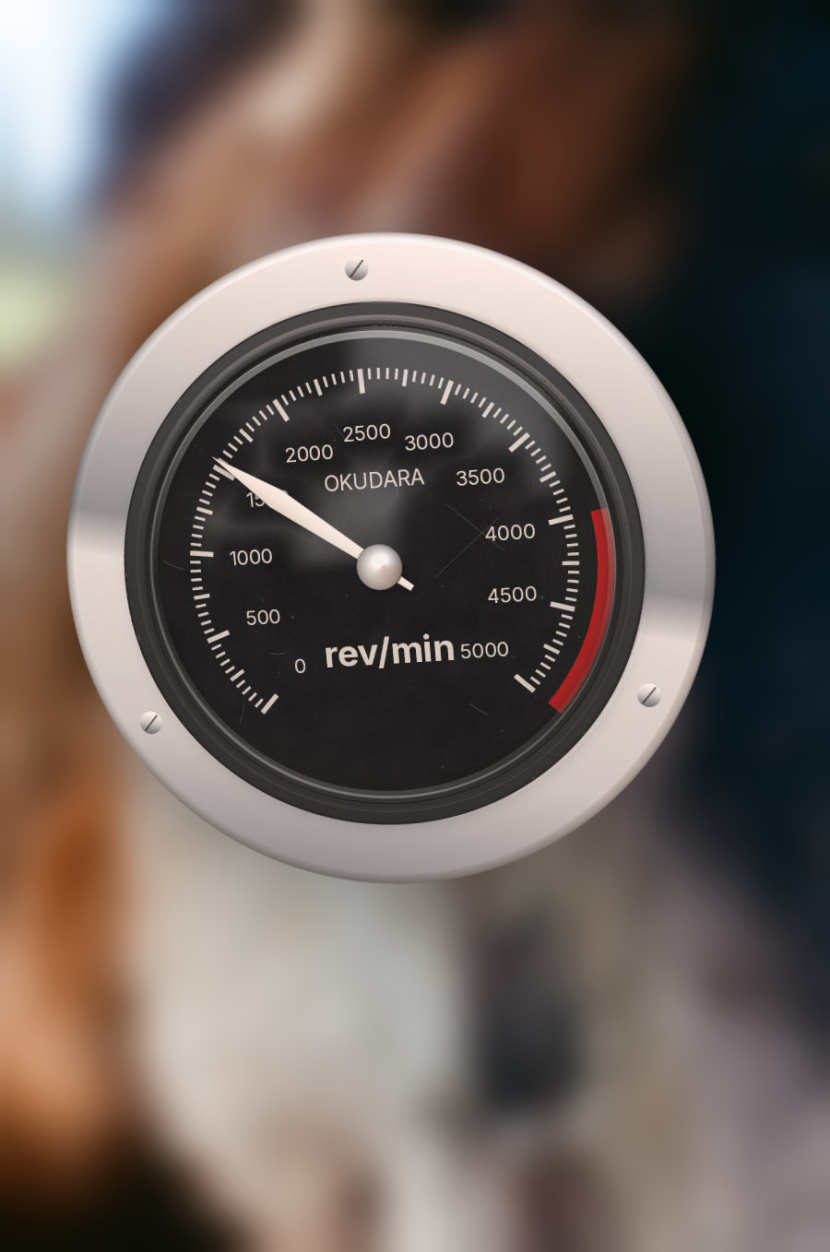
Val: 1550 rpm
